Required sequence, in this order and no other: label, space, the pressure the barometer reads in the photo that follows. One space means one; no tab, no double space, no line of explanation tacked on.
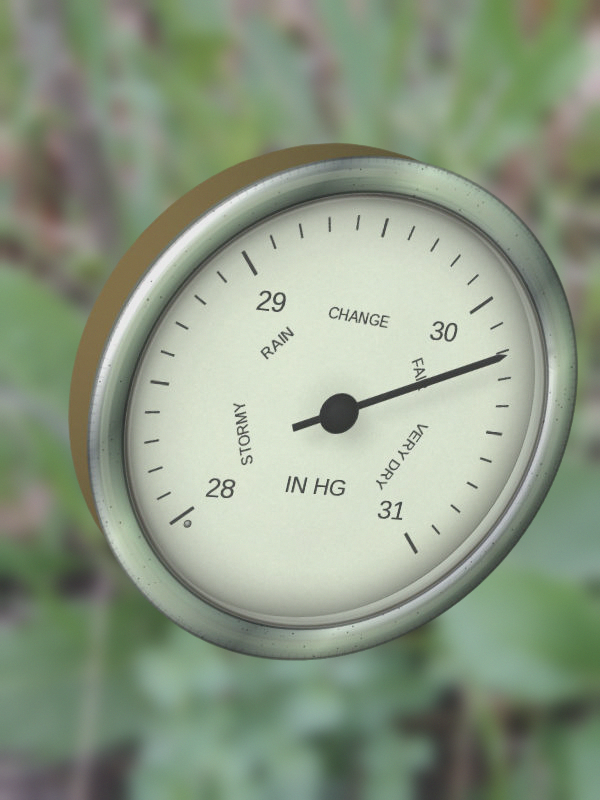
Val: 30.2 inHg
